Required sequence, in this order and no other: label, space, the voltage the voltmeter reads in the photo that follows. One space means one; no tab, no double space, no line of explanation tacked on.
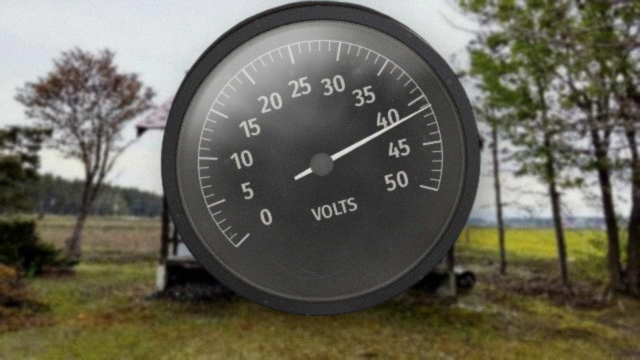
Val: 41 V
